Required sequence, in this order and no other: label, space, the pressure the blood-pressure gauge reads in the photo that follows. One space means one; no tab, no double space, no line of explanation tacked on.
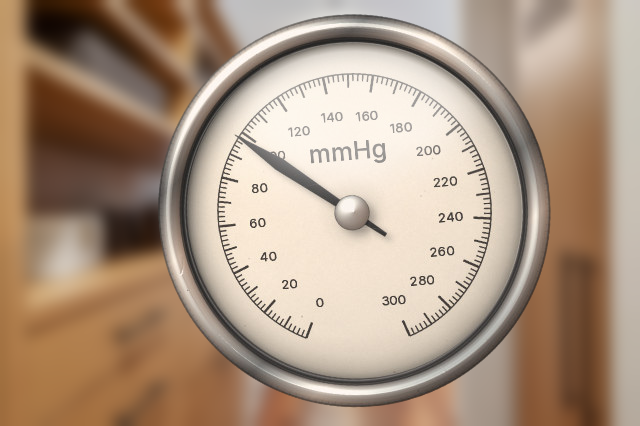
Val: 98 mmHg
